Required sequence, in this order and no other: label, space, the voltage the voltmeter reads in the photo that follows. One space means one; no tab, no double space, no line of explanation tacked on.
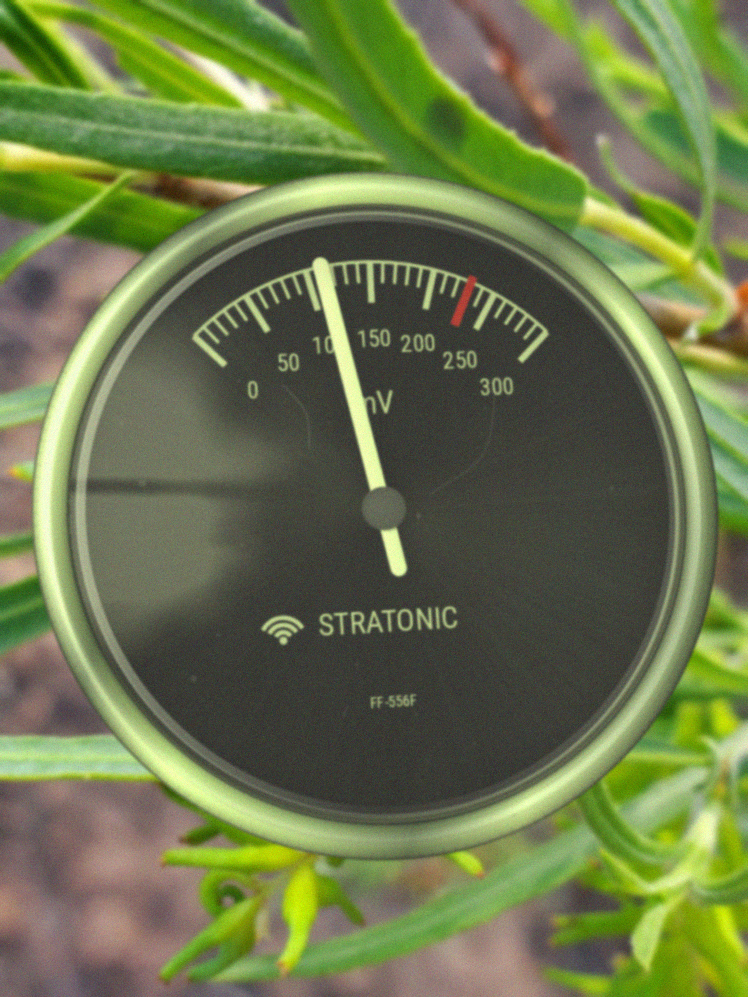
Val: 110 mV
